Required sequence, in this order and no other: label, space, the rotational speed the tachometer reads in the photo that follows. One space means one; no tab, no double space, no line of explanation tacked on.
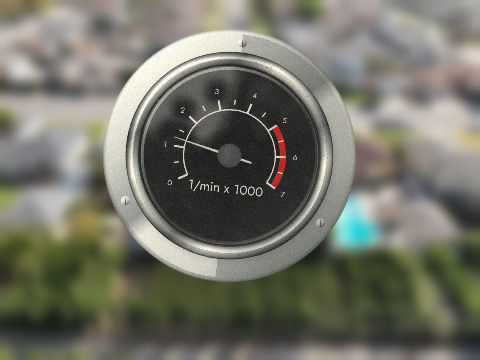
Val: 1250 rpm
